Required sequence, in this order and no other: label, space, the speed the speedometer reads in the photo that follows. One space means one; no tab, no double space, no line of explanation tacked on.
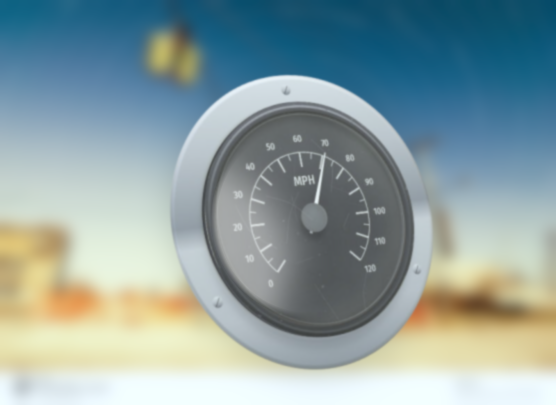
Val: 70 mph
